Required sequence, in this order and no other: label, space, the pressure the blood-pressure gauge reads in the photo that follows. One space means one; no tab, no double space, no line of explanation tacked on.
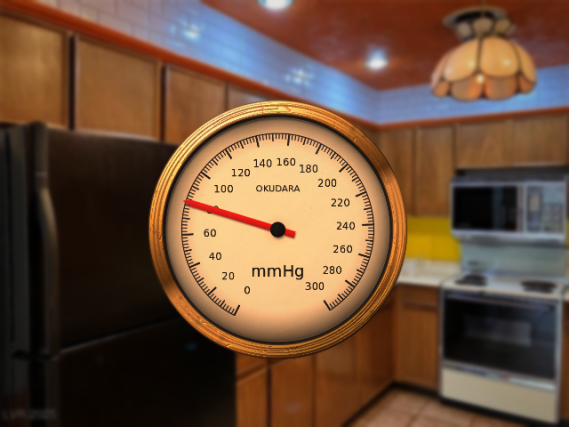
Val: 80 mmHg
